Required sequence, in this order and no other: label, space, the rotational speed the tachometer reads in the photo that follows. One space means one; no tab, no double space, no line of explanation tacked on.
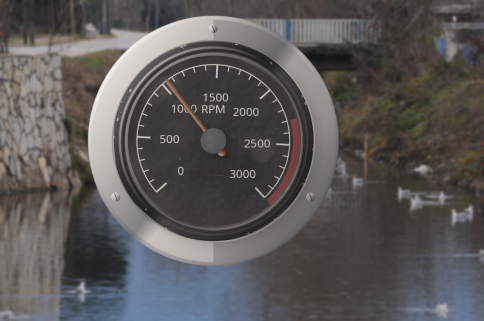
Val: 1050 rpm
